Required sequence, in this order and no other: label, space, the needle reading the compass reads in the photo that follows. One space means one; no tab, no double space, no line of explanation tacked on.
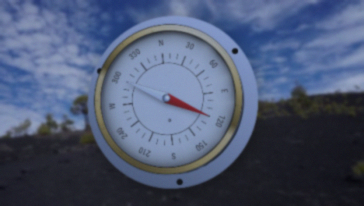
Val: 120 °
